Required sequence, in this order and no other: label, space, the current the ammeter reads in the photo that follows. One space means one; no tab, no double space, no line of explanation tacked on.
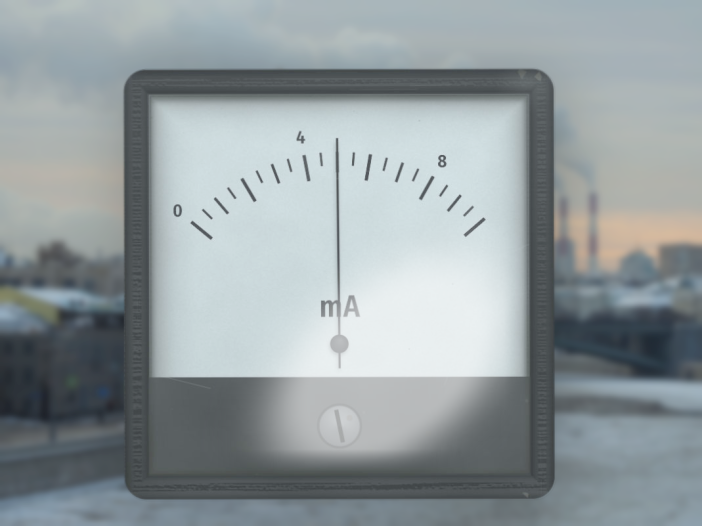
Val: 5 mA
